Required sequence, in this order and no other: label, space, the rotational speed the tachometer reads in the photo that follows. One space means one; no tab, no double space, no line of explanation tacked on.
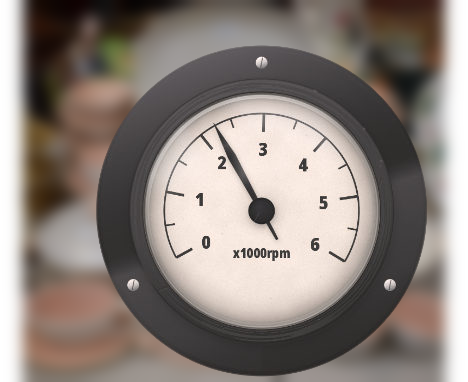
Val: 2250 rpm
